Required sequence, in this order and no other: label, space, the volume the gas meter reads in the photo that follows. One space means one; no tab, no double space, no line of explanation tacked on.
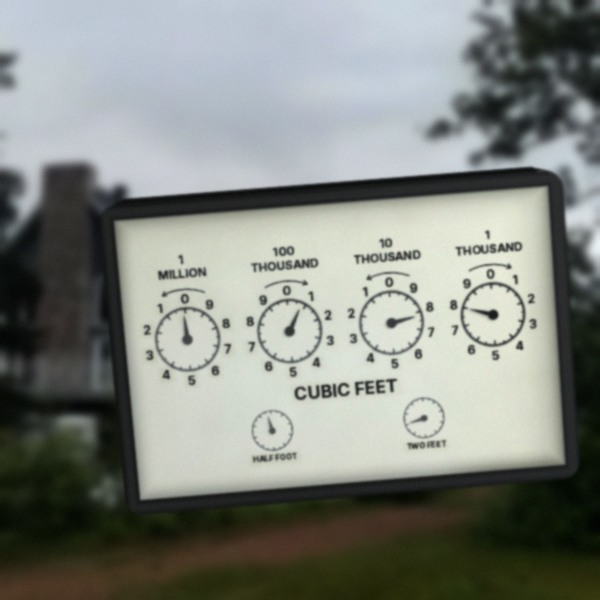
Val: 7800 ft³
